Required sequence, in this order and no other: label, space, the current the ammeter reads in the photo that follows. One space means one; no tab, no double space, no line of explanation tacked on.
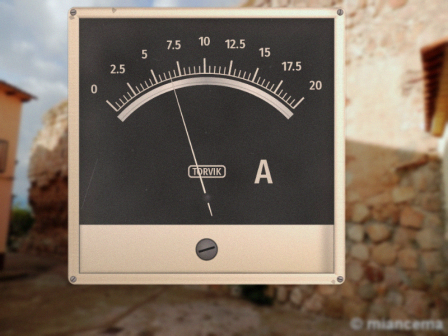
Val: 6.5 A
